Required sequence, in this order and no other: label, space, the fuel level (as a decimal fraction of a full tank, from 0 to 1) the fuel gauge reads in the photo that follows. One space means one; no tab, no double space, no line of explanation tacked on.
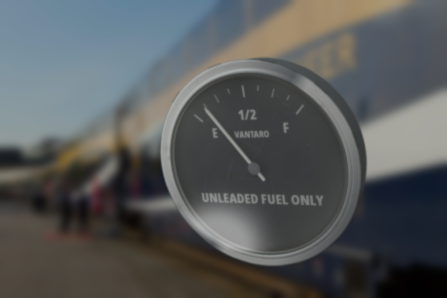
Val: 0.125
